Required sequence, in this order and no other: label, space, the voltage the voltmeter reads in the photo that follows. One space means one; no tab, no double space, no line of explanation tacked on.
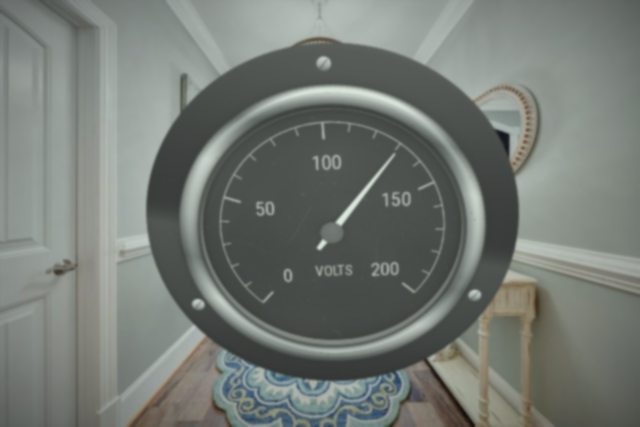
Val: 130 V
